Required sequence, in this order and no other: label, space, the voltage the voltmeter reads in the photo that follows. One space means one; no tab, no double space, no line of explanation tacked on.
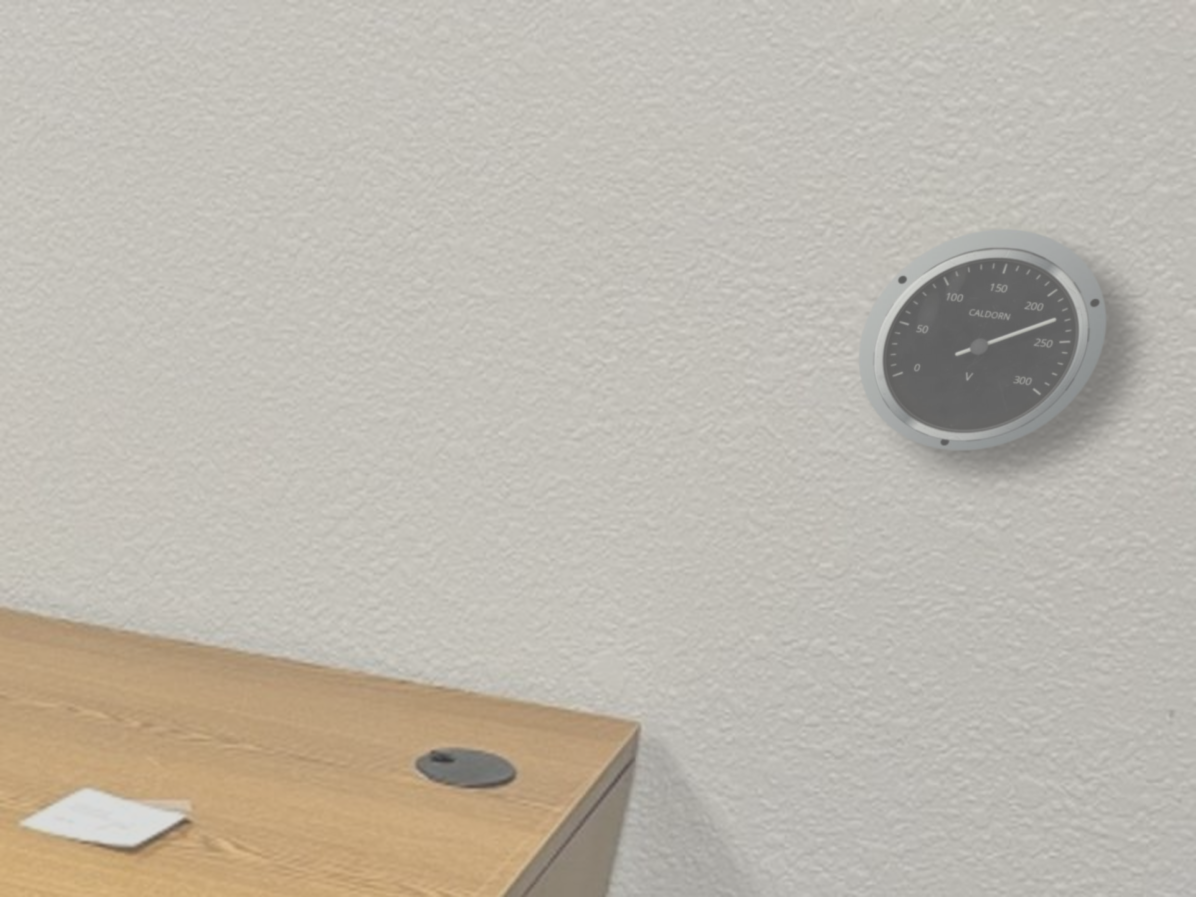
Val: 225 V
